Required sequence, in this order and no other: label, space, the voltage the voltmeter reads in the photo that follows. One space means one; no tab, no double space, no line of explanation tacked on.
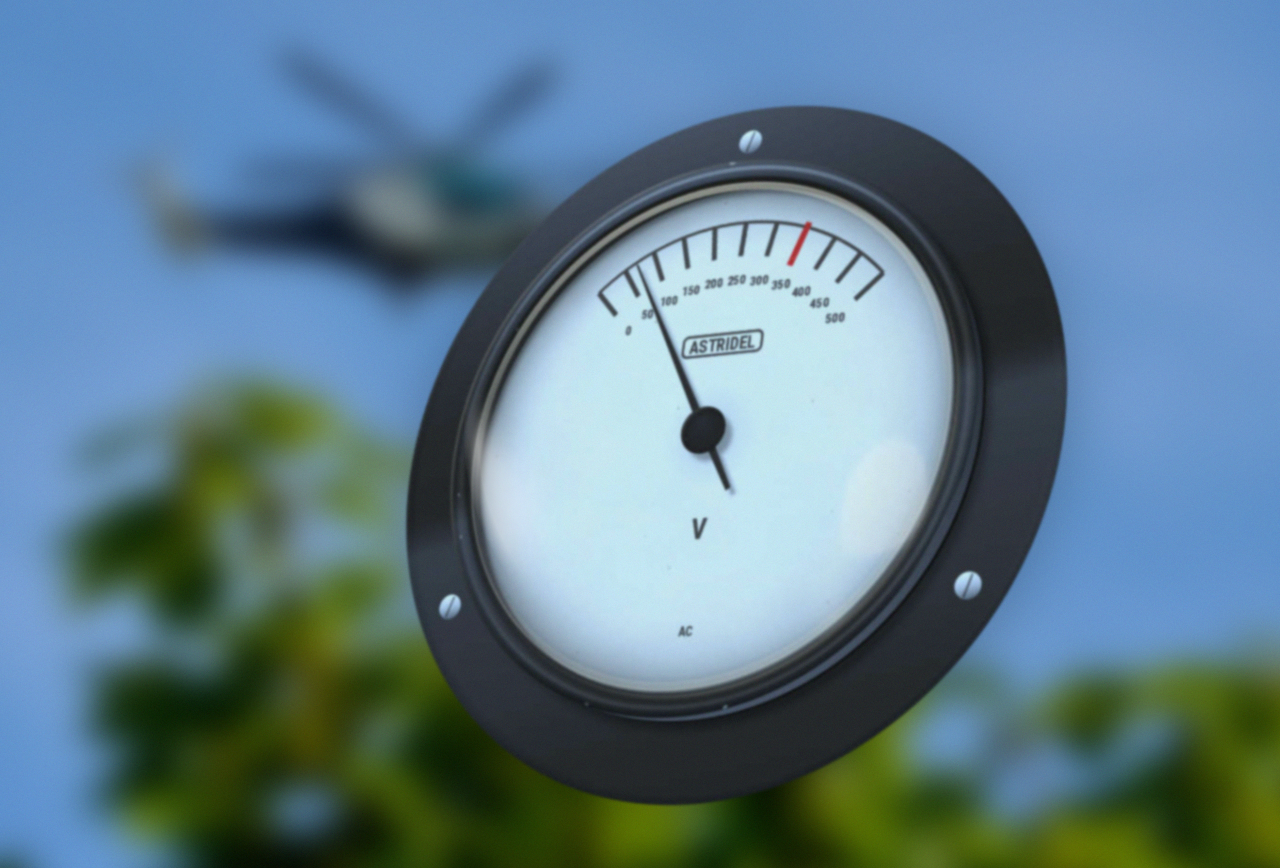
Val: 75 V
